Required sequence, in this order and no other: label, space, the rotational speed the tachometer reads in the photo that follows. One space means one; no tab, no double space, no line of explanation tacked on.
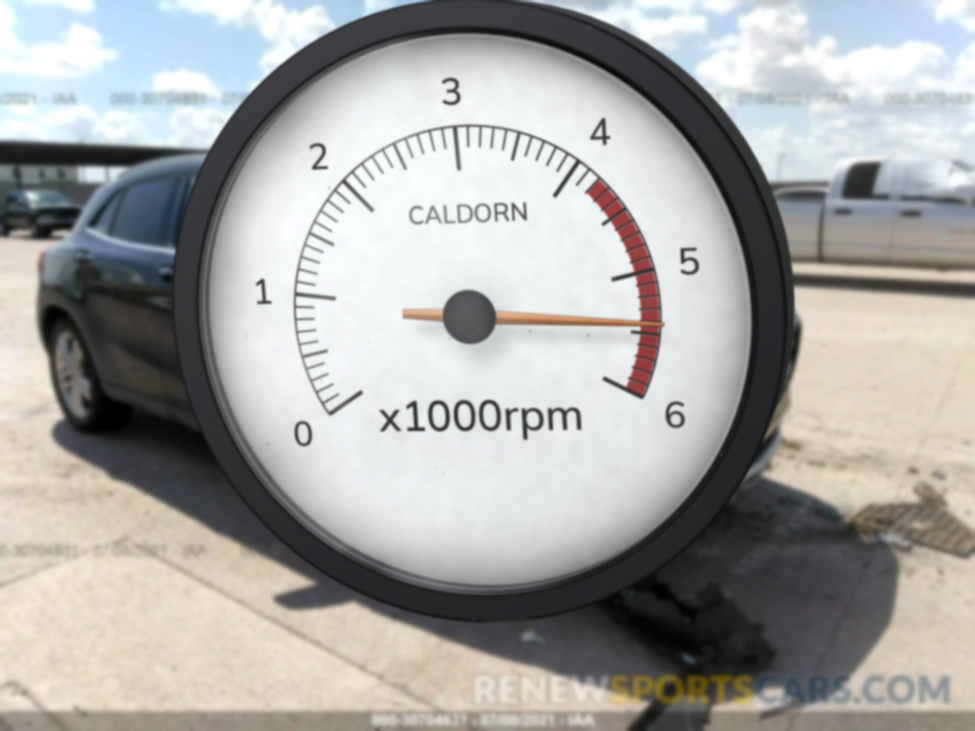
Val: 5400 rpm
